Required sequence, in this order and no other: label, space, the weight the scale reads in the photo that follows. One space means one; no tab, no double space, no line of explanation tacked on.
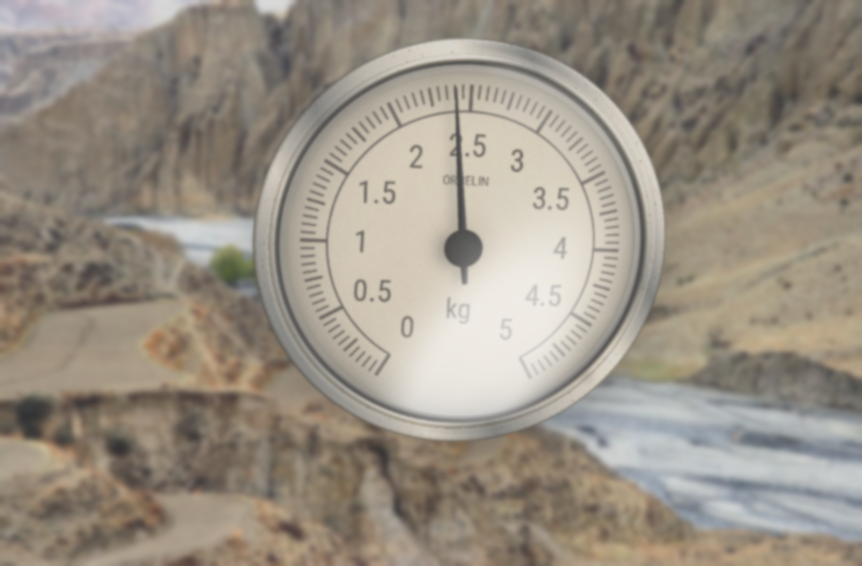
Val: 2.4 kg
